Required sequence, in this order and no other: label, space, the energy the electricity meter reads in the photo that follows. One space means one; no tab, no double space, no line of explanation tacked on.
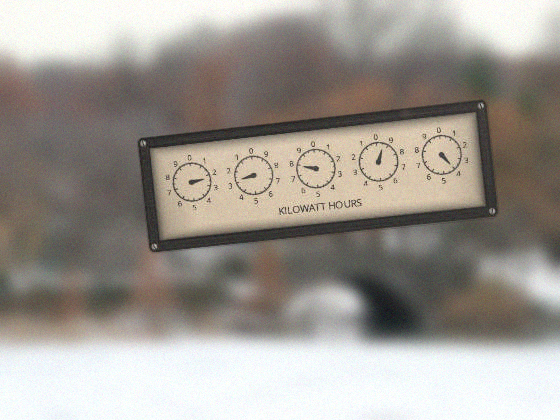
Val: 22794 kWh
